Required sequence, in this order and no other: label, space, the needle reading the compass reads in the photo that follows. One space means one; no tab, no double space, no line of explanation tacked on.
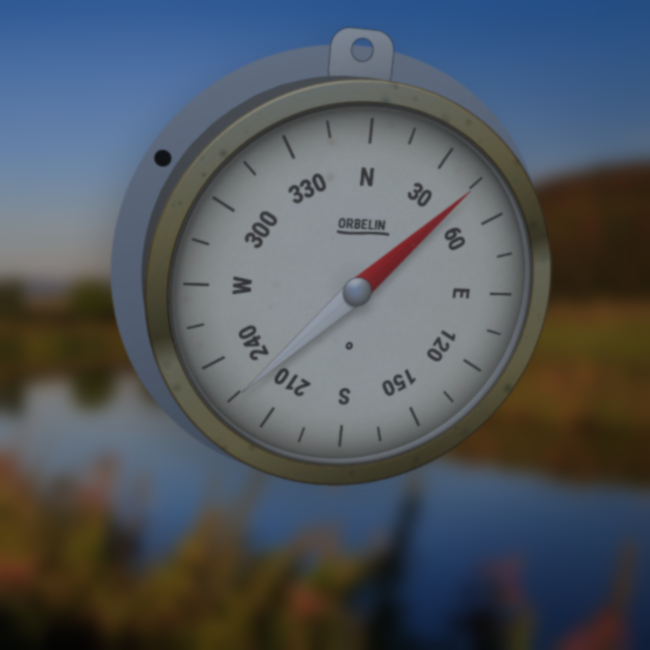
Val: 45 °
